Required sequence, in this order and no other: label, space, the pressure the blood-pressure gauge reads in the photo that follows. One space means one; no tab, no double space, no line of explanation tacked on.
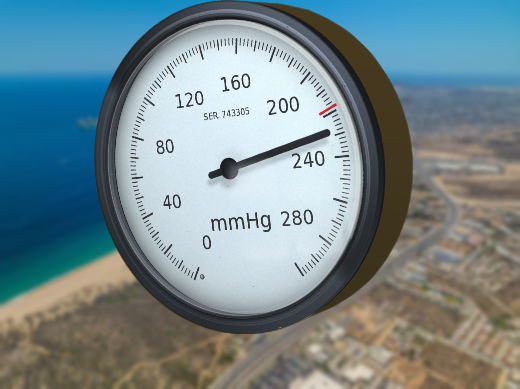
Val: 228 mmHg
